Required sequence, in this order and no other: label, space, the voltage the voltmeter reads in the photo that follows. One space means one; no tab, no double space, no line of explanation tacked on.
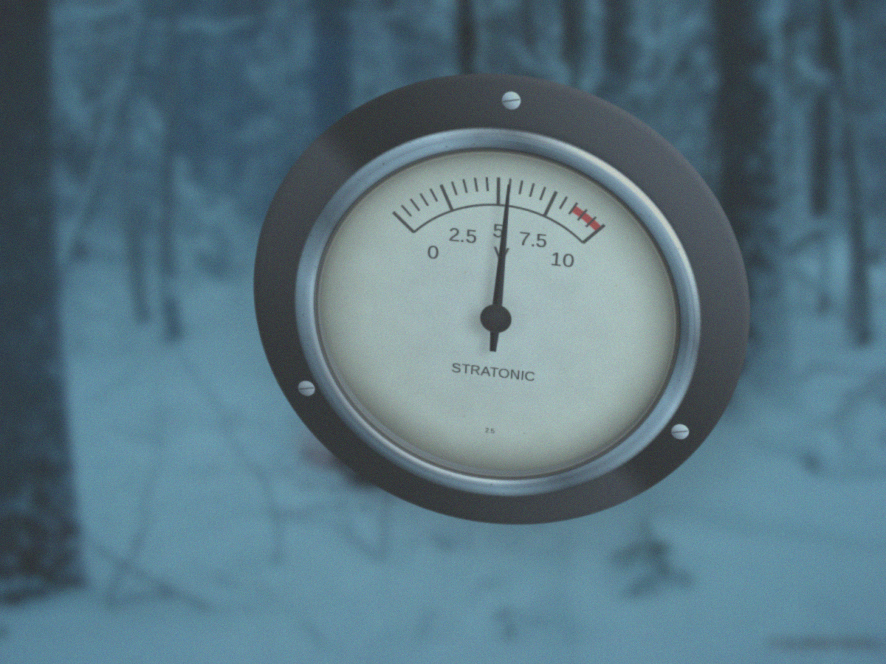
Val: 5.5 V
